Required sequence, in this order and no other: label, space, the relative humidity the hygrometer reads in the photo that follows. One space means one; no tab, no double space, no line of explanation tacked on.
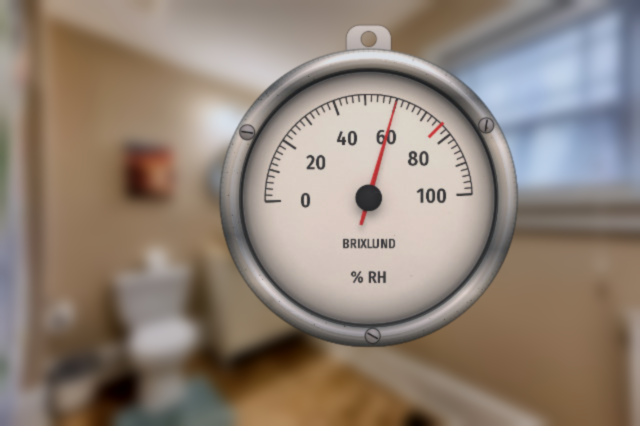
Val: 60 %
